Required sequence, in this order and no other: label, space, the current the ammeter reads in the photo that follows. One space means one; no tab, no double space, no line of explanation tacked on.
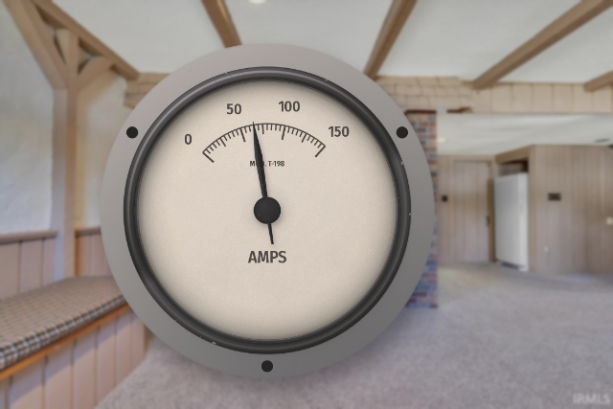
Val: 65 A
